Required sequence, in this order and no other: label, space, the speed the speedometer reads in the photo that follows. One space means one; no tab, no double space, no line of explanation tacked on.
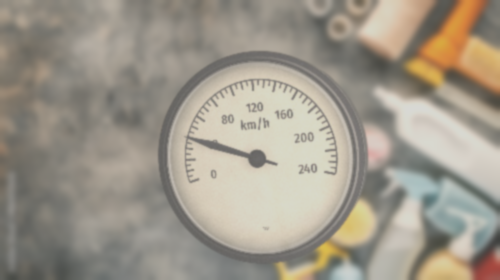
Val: 40 km/h
